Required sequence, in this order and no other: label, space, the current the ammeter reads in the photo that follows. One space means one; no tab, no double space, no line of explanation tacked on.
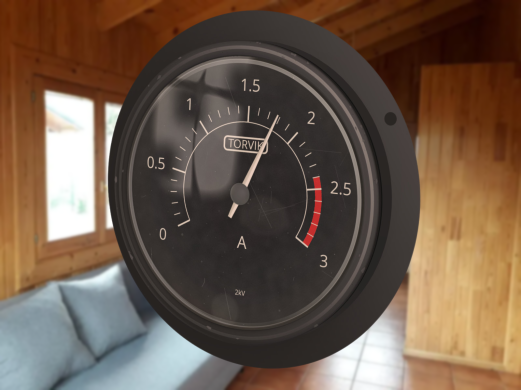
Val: 1.8 A
